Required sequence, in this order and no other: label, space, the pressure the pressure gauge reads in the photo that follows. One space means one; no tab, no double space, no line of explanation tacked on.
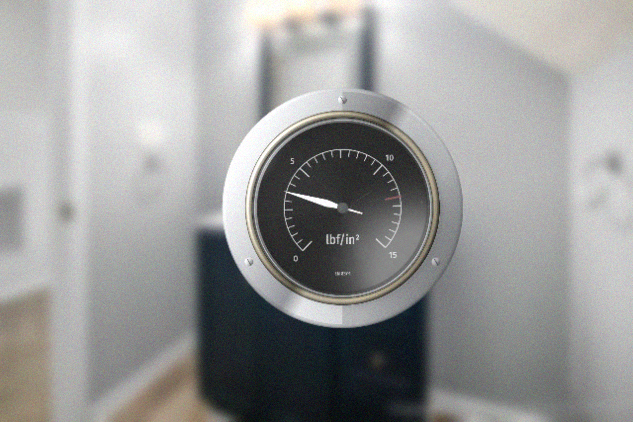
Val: 3.5 psi
